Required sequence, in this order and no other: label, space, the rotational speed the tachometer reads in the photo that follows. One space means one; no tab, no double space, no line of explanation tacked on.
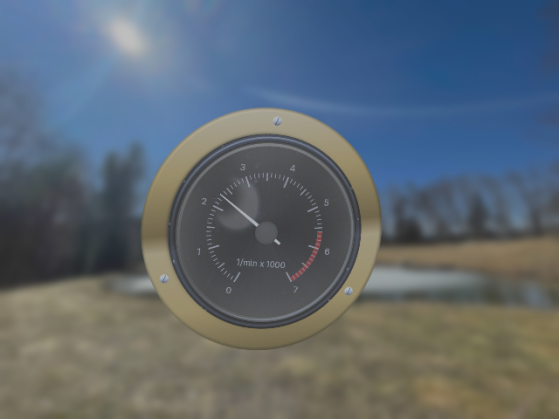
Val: 2300 rpm
